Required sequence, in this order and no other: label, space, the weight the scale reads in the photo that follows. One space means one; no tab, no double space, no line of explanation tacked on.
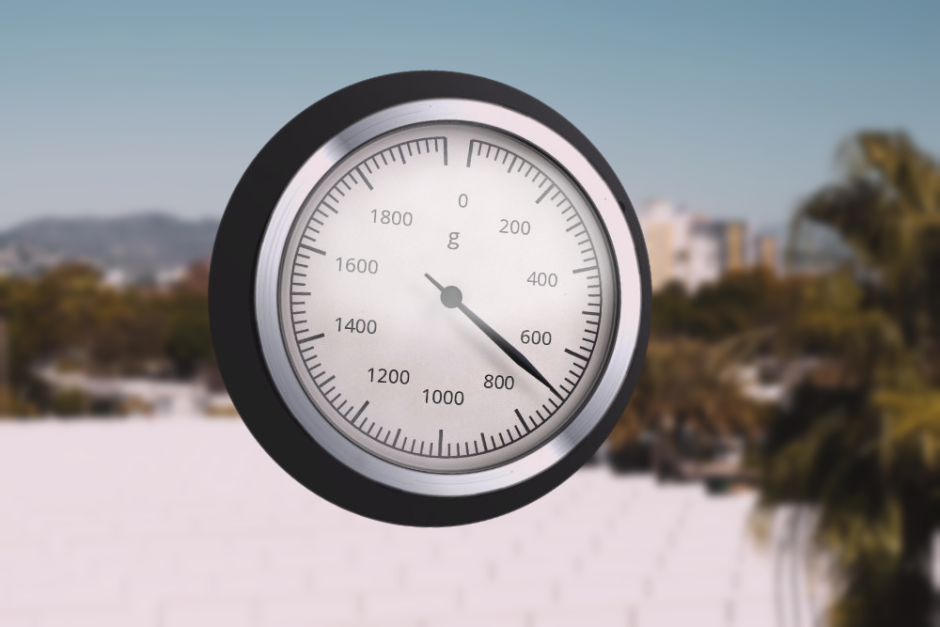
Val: 700 g
